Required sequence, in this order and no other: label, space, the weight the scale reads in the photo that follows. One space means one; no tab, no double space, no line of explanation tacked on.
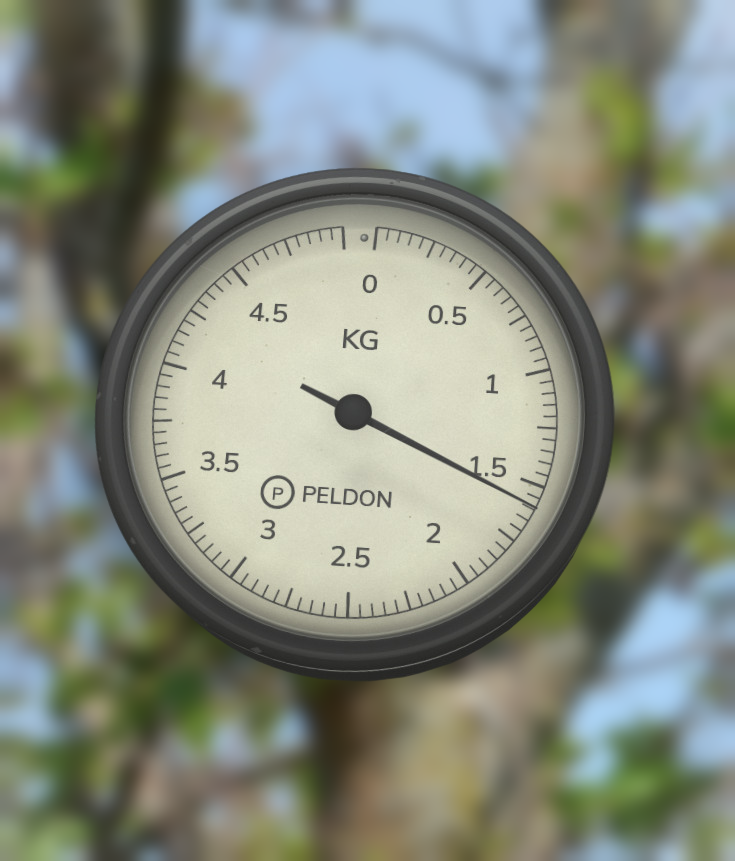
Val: 1.6 kg
